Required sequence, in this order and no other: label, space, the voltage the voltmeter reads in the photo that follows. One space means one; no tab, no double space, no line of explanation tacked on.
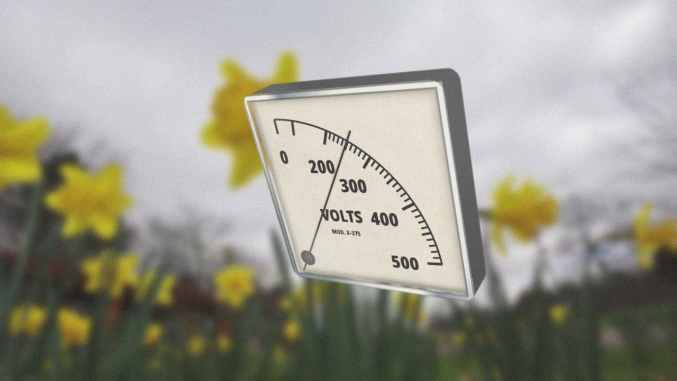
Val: 250 V
